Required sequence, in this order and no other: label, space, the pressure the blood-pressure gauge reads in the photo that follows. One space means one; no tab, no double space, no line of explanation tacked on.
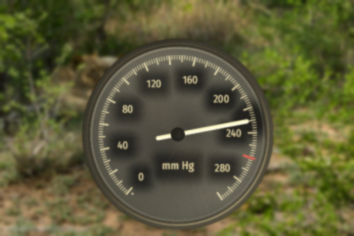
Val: 230 mmHg
